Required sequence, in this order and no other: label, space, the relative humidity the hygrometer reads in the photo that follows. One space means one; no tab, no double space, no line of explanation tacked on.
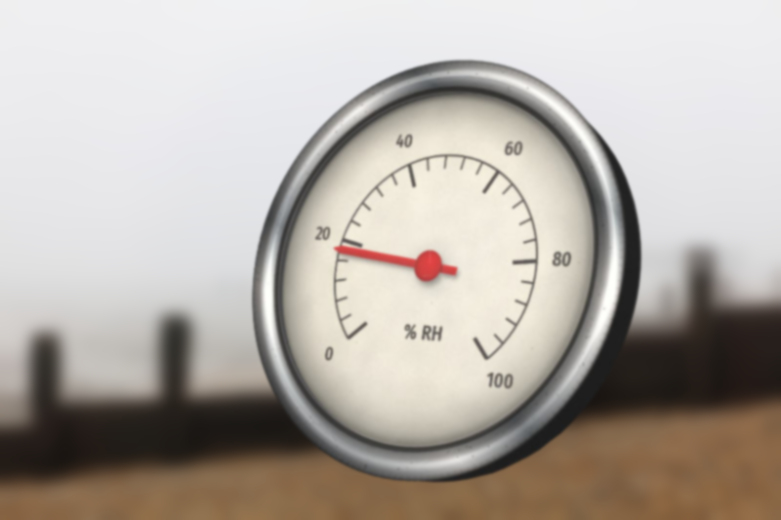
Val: 18 %
